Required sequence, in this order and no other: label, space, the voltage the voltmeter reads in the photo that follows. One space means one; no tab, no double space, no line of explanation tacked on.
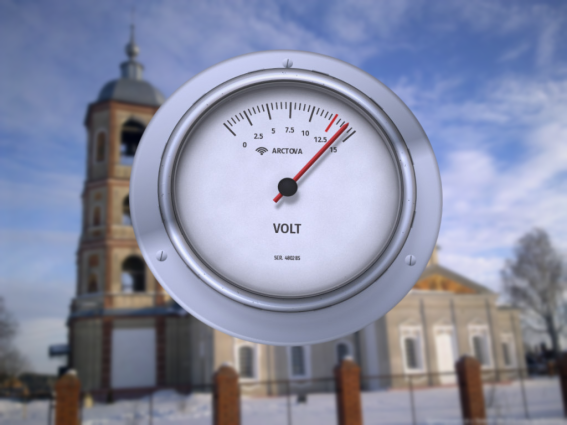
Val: 14 V
